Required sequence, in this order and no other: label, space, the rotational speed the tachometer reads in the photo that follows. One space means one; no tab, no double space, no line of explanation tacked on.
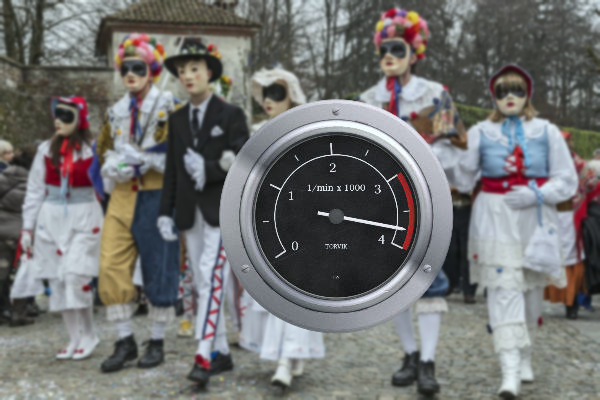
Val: 3750 rpm
